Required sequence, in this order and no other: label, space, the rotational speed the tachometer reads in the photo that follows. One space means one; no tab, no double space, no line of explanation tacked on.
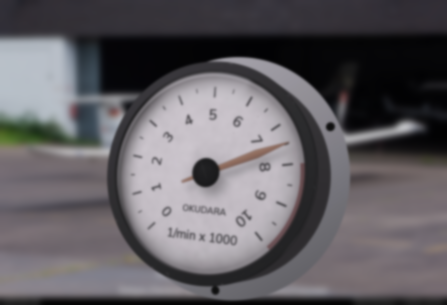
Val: 7500 rpm
